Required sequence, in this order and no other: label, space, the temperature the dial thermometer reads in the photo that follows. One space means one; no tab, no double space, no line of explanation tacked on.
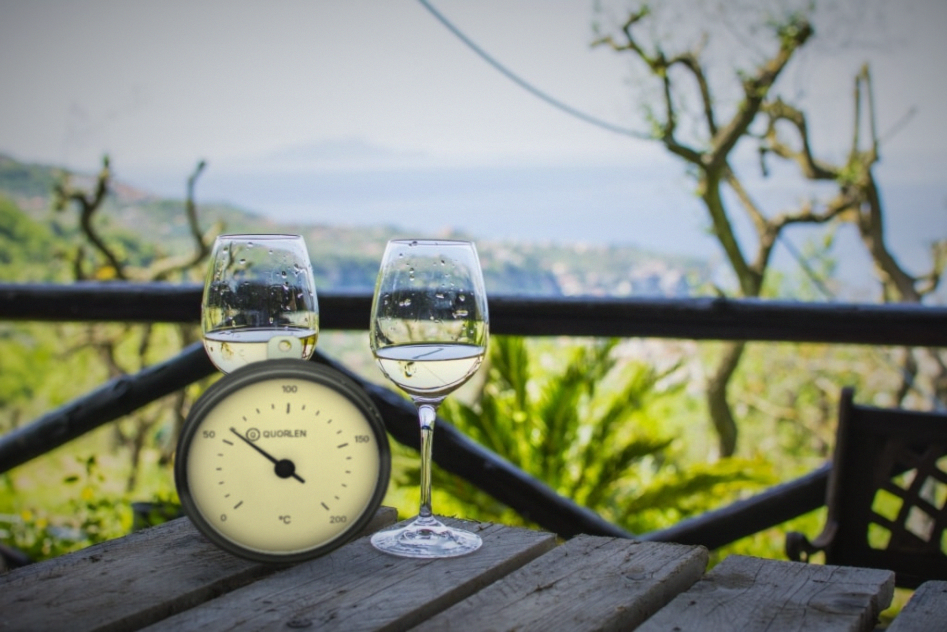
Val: 60 °C
